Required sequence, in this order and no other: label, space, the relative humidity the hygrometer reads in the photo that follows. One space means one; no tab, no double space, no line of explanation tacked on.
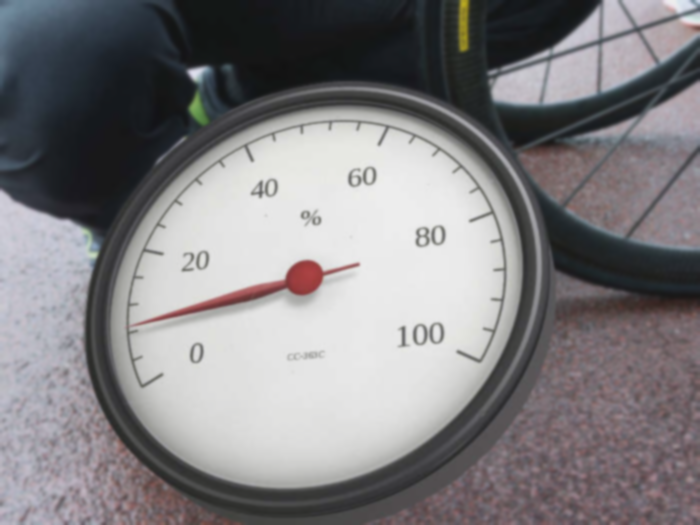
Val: 8 %
